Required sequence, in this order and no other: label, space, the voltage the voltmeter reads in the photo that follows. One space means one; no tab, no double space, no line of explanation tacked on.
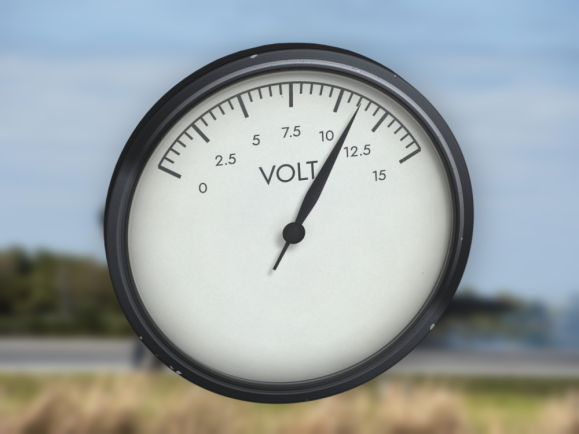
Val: 11 V
